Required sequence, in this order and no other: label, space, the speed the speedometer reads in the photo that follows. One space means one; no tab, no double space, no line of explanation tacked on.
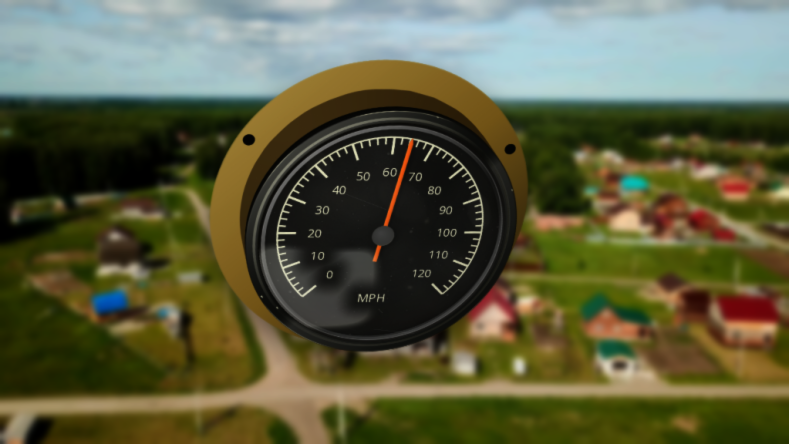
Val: 64 mph
